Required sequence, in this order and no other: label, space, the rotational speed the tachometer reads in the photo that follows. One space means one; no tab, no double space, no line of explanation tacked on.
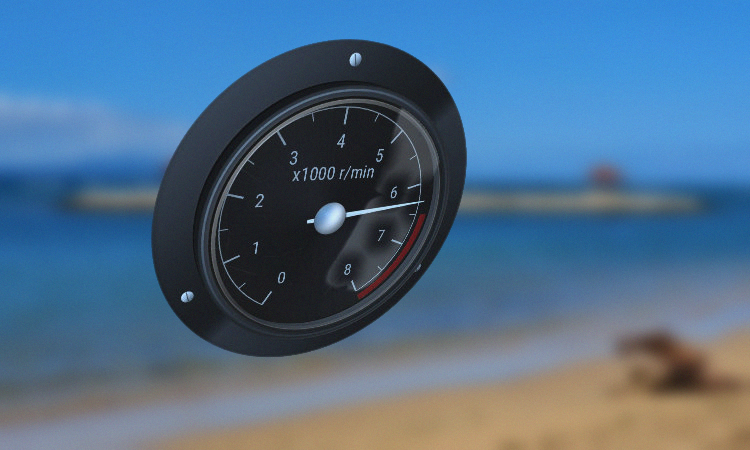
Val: 6250 rpm
